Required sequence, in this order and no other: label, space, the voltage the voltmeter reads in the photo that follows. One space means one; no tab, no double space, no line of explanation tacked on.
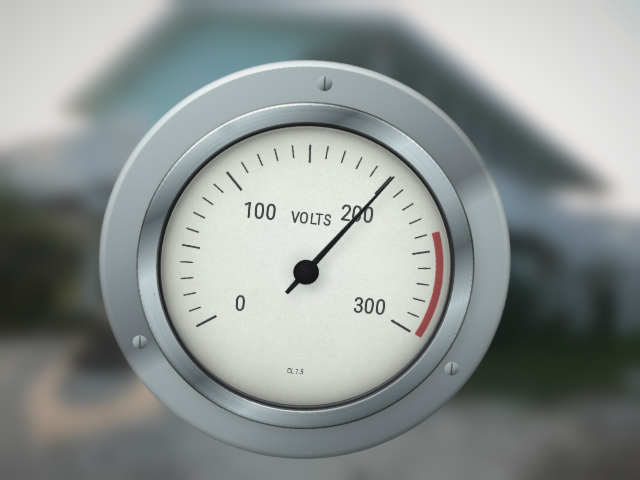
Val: 200 V
